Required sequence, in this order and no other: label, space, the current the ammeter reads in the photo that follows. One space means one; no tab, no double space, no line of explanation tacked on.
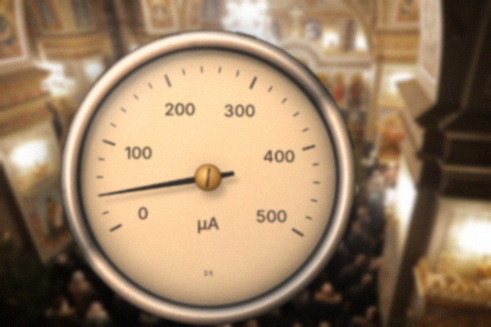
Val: 40 µA
